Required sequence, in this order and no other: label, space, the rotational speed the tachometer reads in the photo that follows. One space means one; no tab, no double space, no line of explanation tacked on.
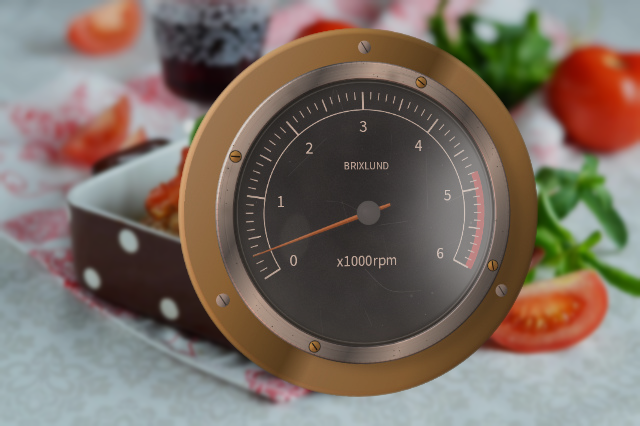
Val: 300 rpm
